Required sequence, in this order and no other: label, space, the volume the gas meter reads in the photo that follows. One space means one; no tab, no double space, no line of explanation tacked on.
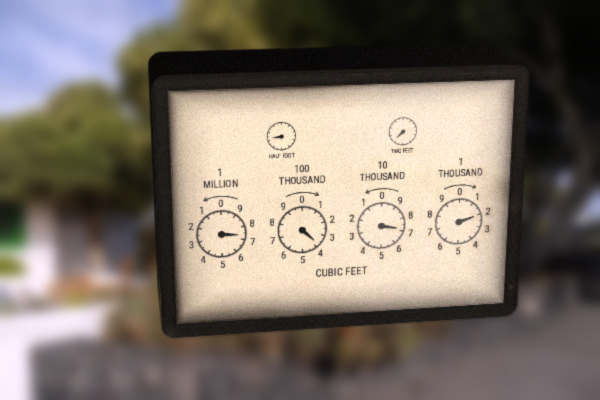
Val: 737200 ft³
